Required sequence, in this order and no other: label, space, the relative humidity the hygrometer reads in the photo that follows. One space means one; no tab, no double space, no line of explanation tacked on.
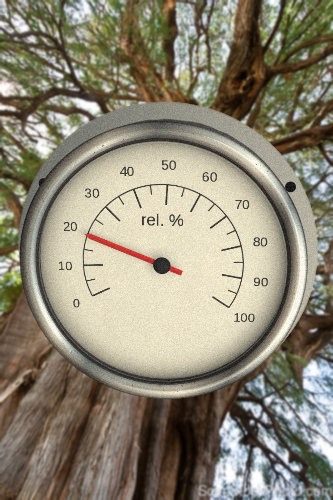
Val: 20 %
